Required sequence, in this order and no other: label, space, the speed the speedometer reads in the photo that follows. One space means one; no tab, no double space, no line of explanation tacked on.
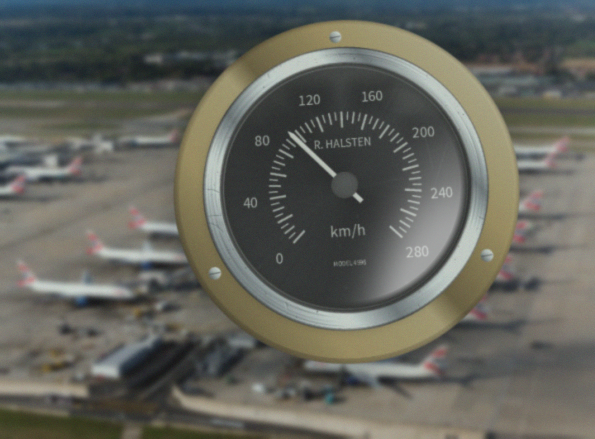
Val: 95 km/h
